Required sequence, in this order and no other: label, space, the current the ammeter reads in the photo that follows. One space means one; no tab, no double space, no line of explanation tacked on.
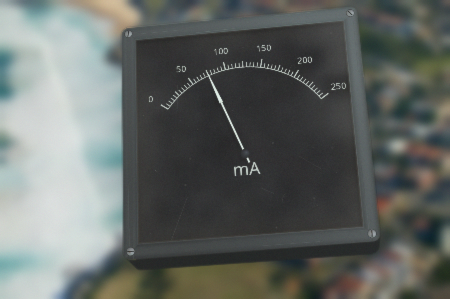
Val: 75 mA
